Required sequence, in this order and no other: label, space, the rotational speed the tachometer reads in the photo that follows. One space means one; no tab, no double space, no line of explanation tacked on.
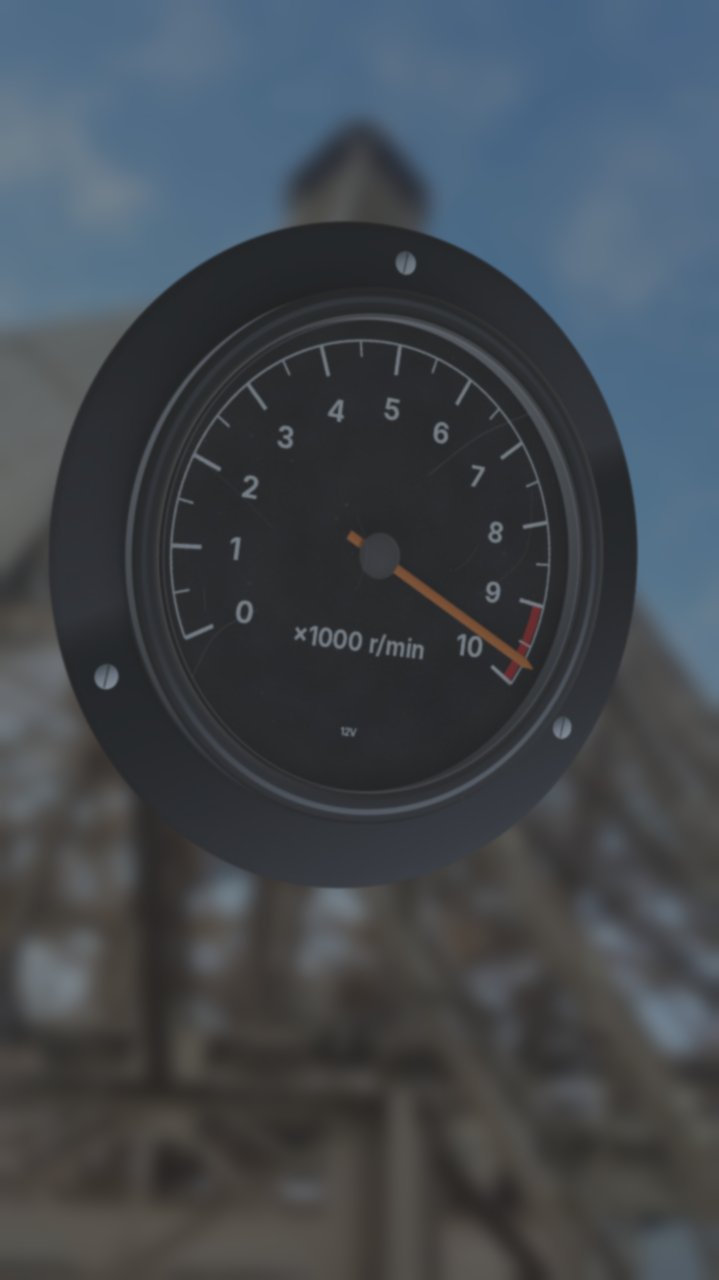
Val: 9750 rpm
